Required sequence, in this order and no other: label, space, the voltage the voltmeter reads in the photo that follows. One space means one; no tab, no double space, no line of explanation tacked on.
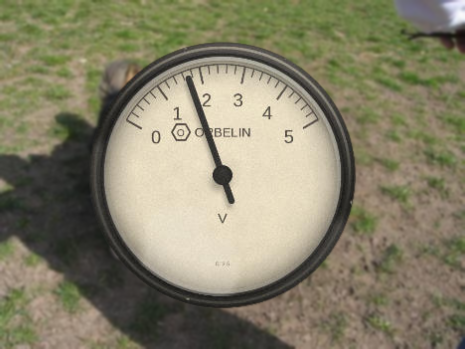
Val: 1.7 V
